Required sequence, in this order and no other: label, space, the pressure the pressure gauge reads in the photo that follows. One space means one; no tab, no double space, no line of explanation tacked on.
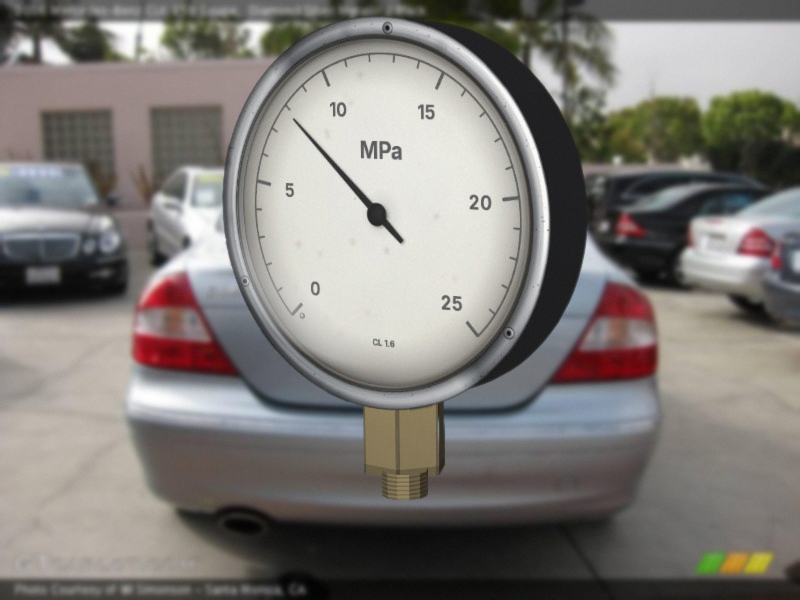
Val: 8 MPa
